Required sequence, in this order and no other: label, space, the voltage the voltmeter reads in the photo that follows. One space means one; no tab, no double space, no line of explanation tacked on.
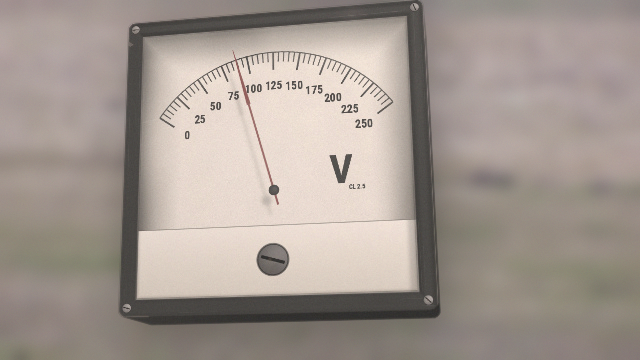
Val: 90 V
